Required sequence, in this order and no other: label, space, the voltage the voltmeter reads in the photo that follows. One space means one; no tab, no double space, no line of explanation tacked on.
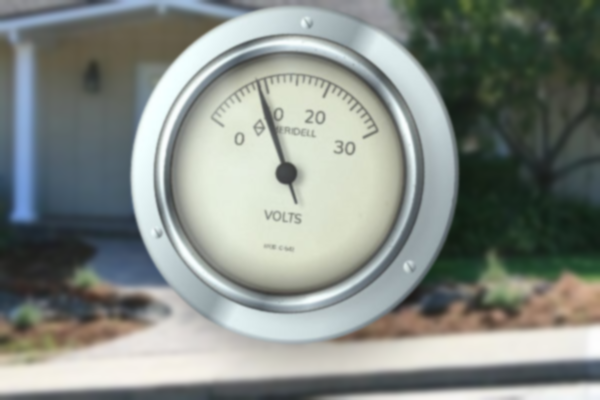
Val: 9 V
